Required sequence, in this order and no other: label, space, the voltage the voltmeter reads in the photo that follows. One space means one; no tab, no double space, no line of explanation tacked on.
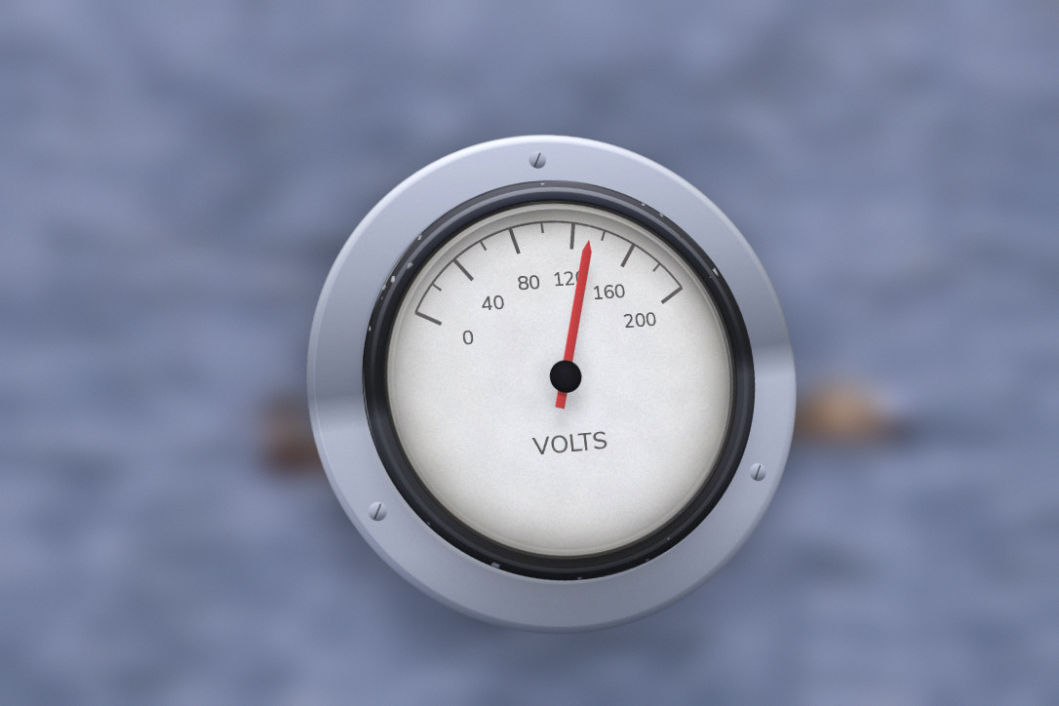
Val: 130 V
